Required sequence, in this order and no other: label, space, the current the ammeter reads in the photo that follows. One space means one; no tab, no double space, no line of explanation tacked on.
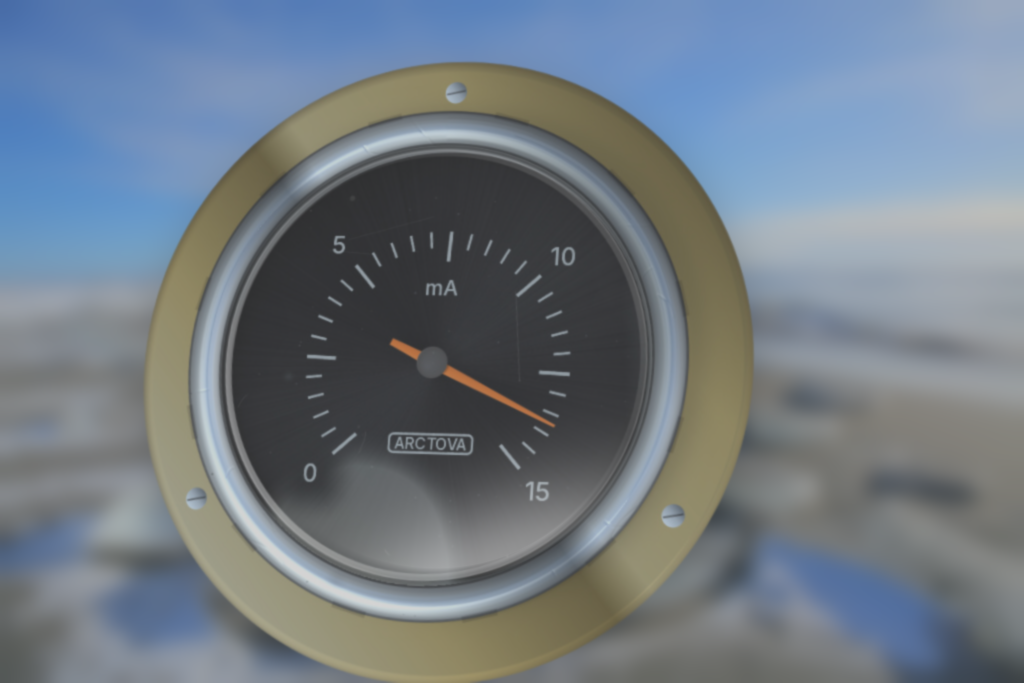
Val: 13.75 mA
